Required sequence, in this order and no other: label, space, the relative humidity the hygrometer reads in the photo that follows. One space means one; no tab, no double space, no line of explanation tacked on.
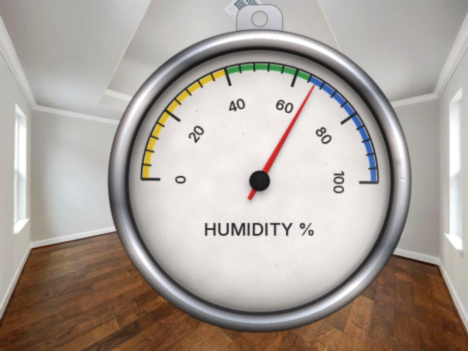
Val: 66 %
